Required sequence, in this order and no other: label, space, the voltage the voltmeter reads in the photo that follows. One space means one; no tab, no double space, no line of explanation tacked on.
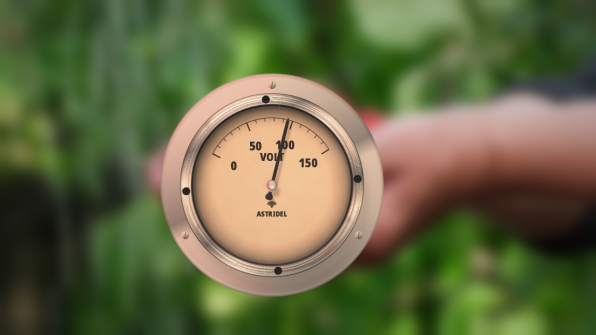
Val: 95 V
